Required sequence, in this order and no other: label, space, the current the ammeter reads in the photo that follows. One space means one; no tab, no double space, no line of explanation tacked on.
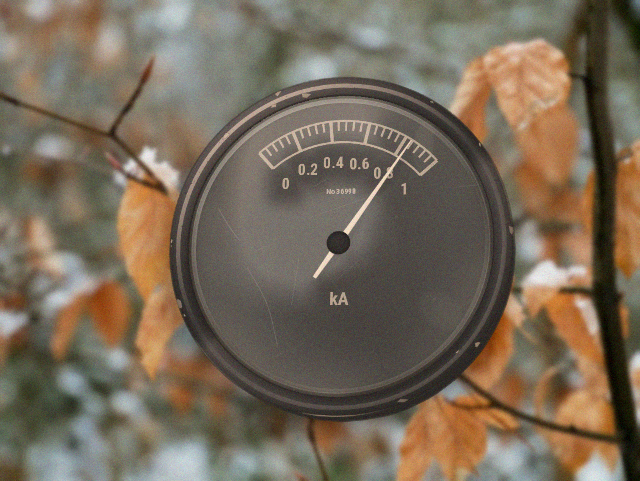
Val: 0.84 kA
